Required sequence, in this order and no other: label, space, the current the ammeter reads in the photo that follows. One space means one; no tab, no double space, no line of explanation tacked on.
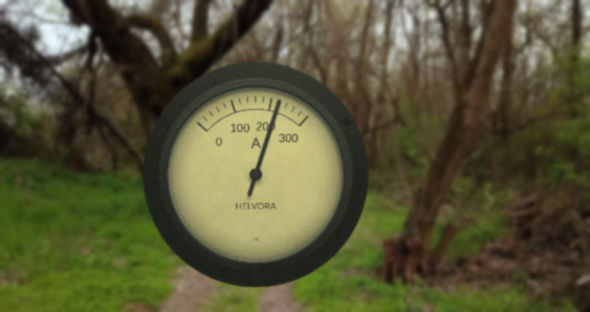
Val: 220 A
